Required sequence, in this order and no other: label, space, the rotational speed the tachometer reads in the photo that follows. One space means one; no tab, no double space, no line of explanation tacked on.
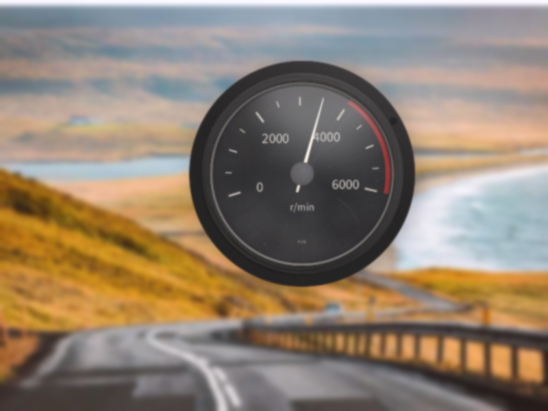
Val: 3500 rpm
